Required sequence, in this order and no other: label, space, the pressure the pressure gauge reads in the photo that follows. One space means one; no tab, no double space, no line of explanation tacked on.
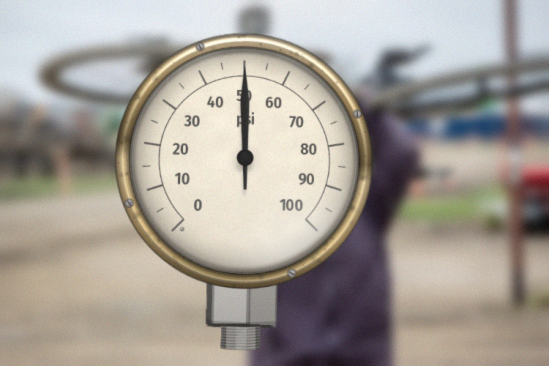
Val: 50 psi
